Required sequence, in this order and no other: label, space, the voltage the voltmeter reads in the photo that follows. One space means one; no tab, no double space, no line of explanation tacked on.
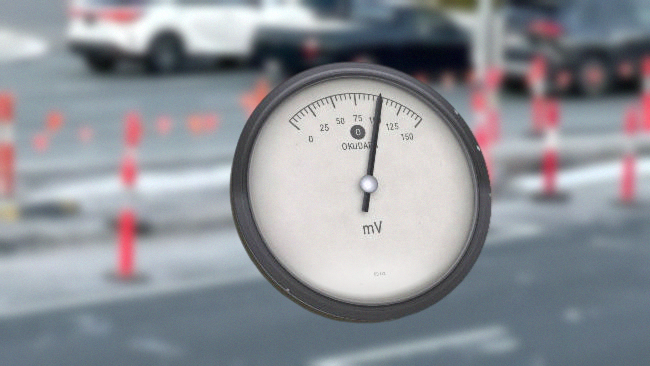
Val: 100 mV
